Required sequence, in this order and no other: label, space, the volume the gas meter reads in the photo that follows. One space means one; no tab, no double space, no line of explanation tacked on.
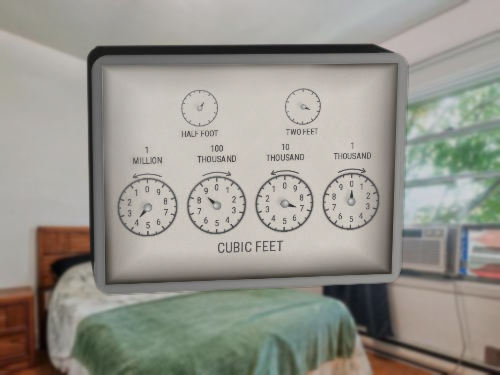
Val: 387000 ft³
